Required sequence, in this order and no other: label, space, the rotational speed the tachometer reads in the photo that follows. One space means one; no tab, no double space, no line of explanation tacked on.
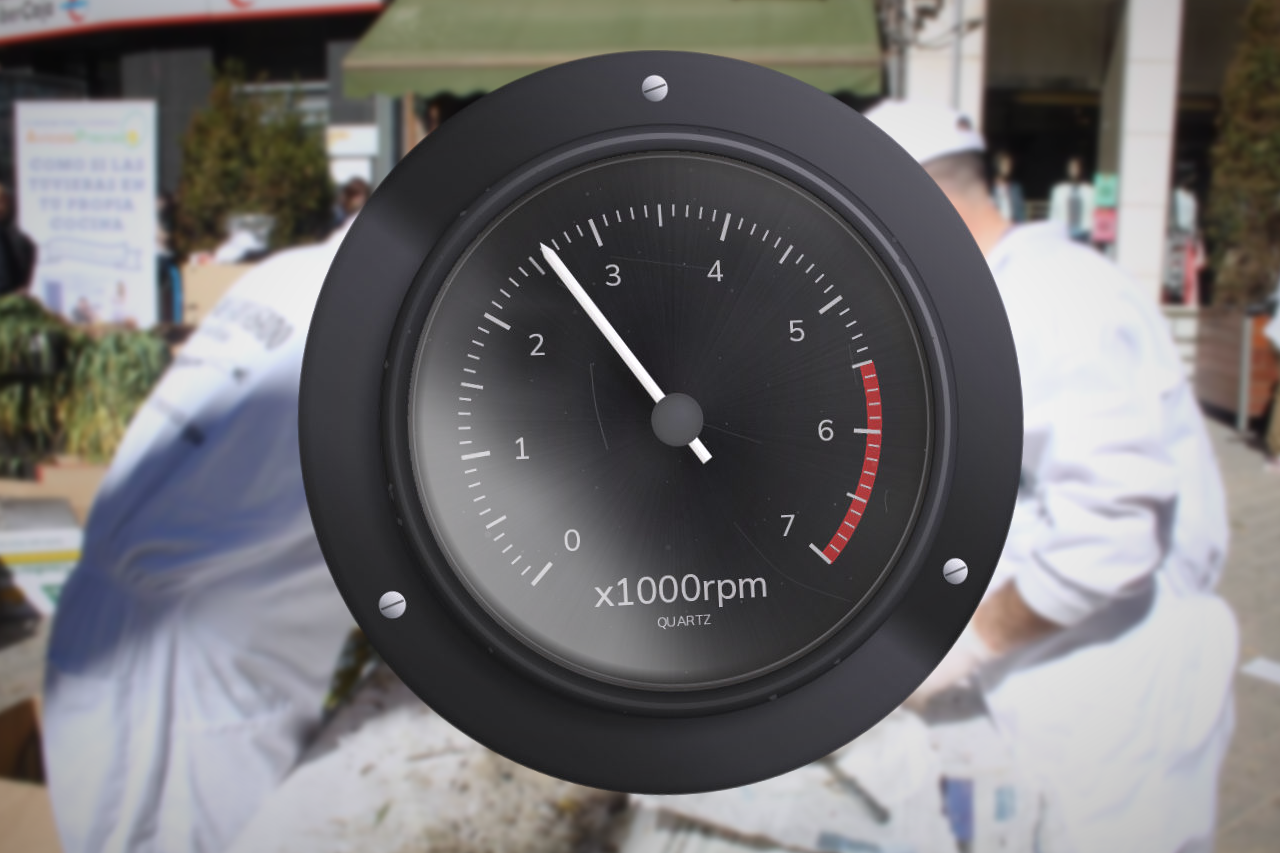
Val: 2600 rpm
